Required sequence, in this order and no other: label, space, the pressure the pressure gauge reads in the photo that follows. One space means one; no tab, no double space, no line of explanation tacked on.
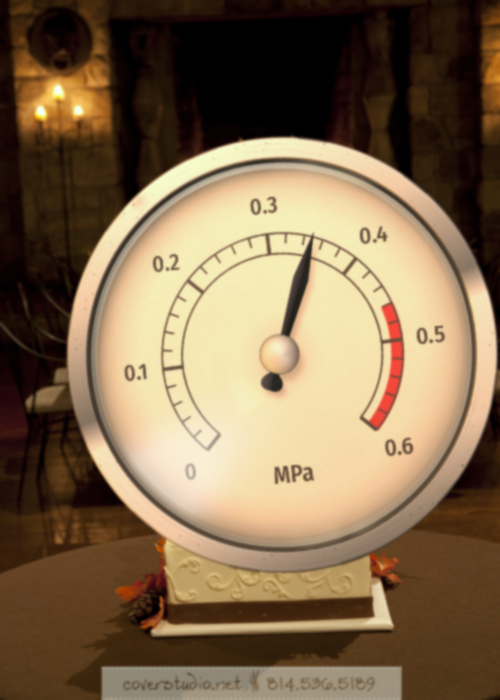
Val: 0.35 MPa
